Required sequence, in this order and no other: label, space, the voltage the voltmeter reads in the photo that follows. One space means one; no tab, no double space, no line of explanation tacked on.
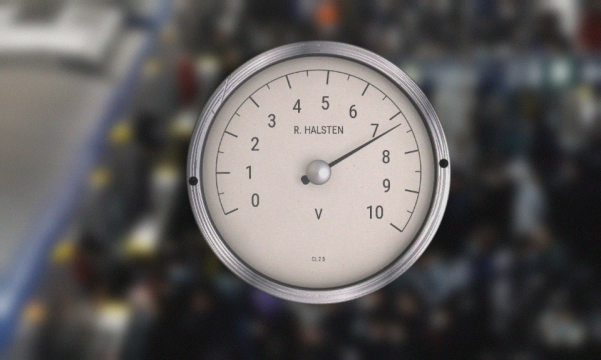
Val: 7.25 V
